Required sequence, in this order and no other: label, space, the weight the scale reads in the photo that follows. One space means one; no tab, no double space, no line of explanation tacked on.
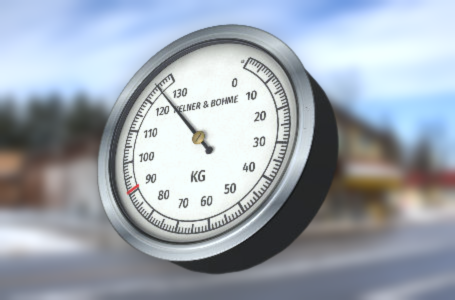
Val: 125 kg
